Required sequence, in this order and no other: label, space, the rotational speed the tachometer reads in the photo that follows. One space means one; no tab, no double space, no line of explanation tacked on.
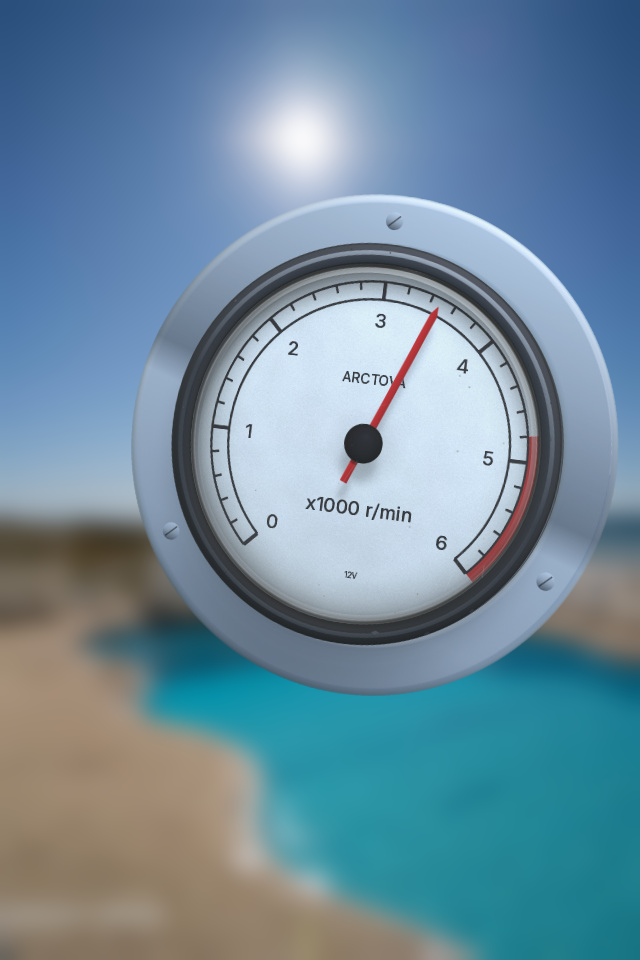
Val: 3500 rpm
